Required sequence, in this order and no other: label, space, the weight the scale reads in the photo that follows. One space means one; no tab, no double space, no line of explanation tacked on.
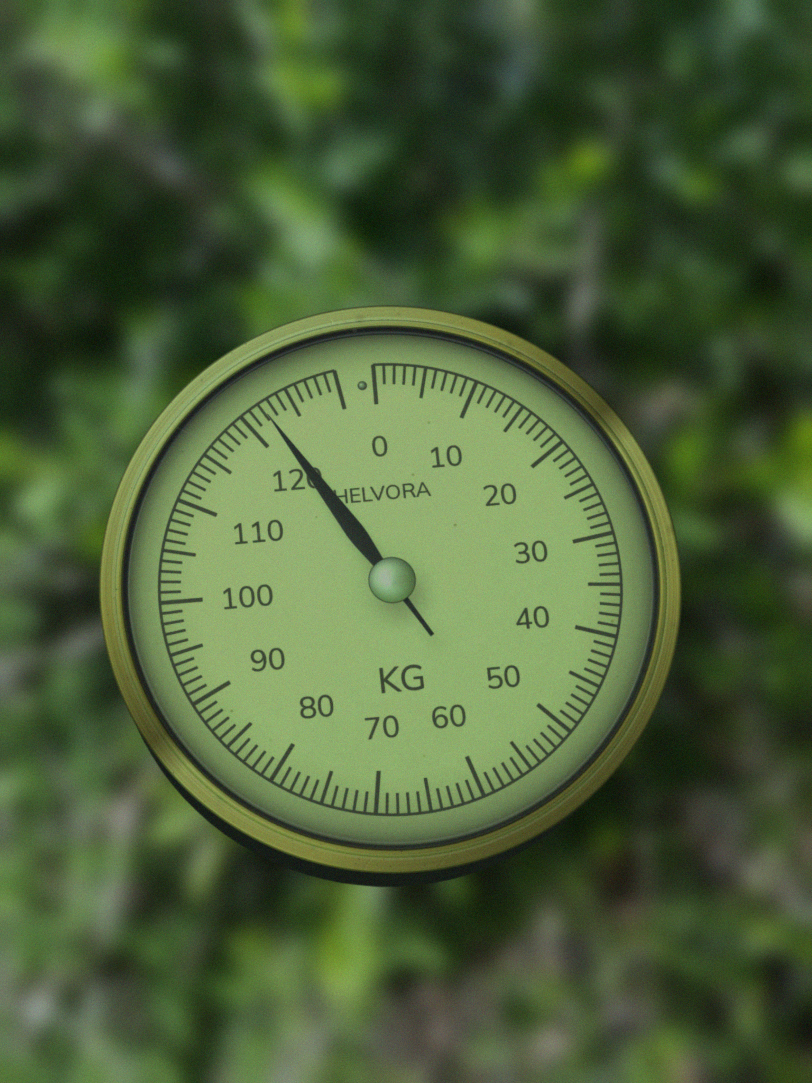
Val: 122 kg
